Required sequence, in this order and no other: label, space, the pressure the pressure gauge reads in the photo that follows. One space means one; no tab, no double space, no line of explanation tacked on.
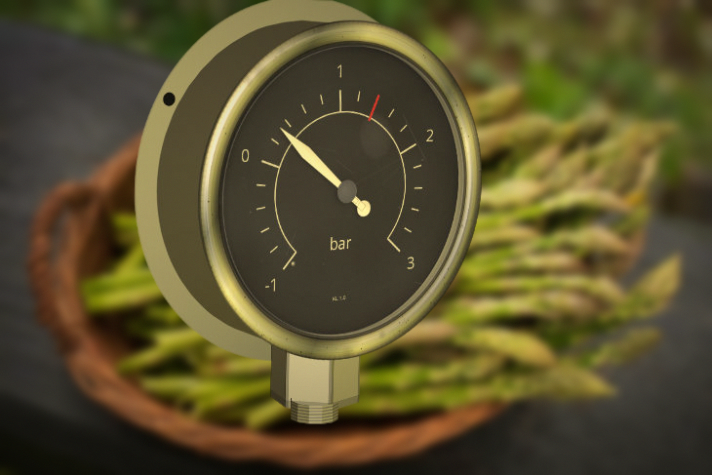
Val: 0.3 bar
